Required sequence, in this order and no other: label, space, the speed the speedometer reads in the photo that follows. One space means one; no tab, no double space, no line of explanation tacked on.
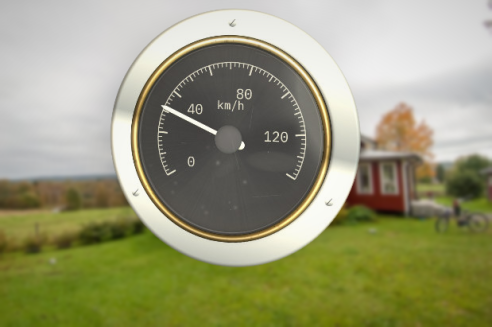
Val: 32 km/h
